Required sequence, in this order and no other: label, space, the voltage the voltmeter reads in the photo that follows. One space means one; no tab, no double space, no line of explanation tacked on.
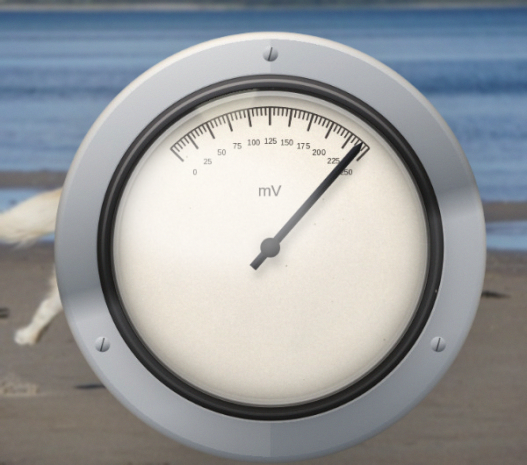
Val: 240 mV
